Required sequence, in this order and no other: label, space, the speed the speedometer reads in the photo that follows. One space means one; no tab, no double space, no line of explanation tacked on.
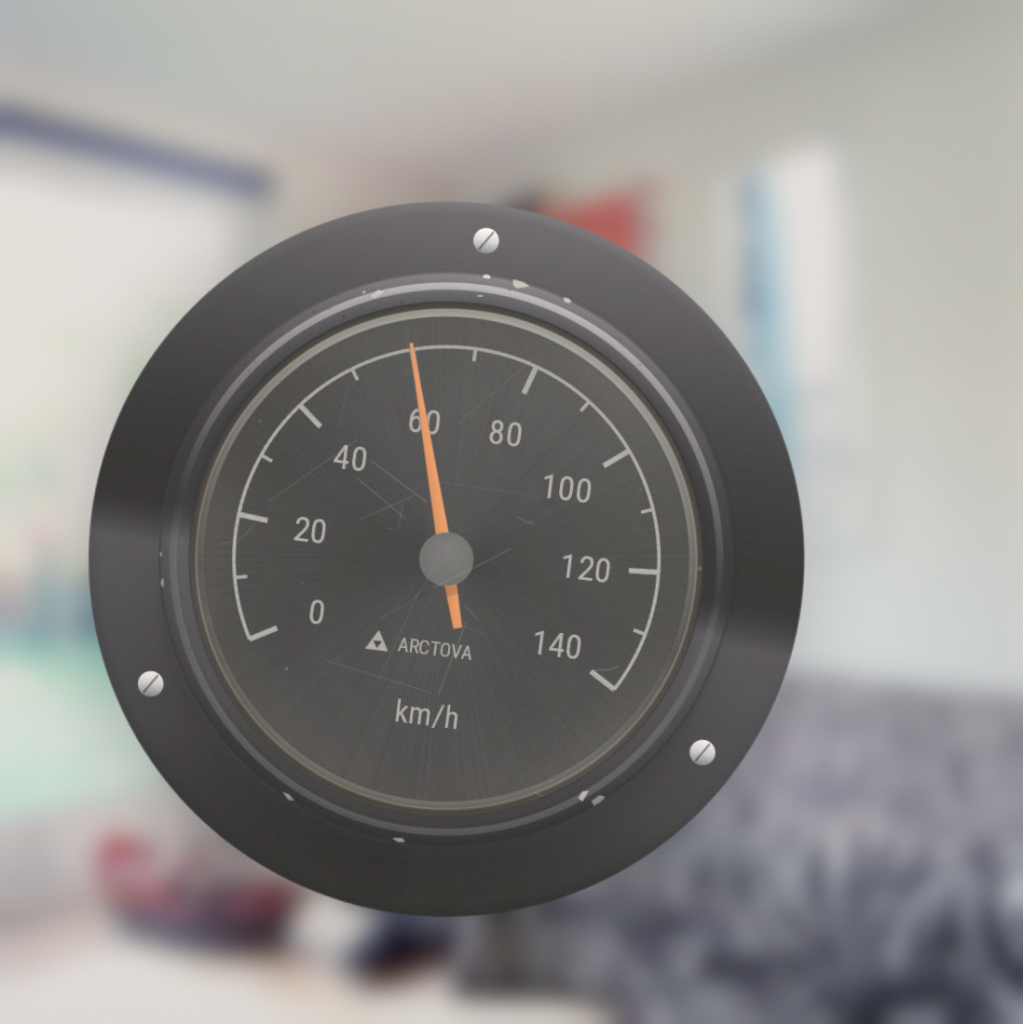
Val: 60 km/h
